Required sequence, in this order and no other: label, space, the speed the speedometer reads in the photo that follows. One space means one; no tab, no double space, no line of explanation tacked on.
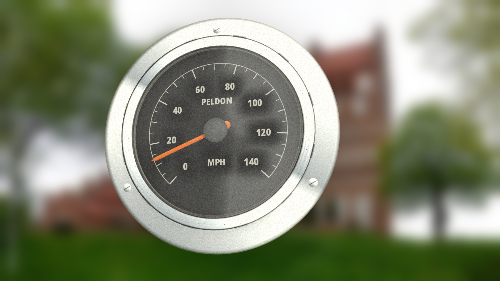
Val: 12.5 mph
